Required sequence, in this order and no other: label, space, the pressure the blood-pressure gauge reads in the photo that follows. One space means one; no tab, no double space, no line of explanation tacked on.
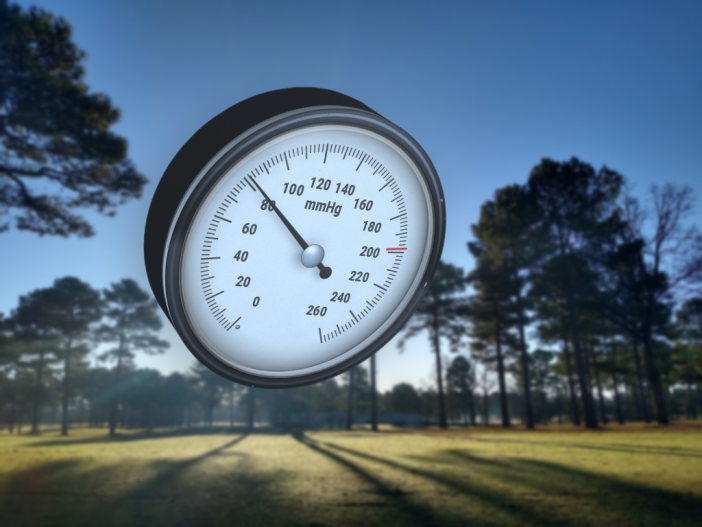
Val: 82 mmHg
